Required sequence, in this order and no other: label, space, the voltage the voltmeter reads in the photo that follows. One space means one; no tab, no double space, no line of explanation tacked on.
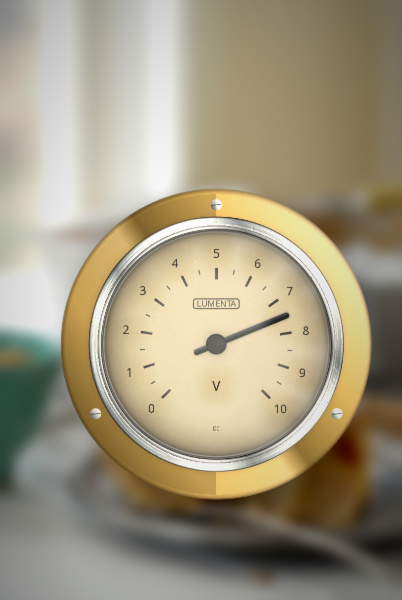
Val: 7.5 V
